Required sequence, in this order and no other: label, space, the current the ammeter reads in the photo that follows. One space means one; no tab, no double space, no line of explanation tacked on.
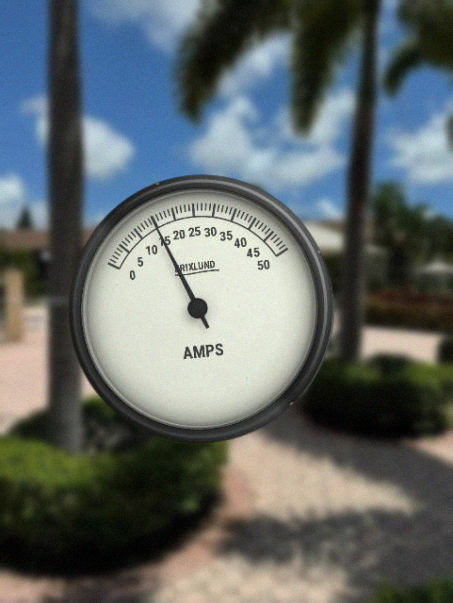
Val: 15 A
